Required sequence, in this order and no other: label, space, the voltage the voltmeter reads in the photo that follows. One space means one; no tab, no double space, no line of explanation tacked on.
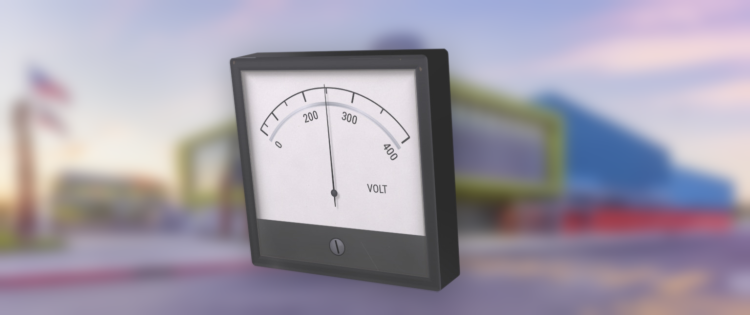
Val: 250 V
